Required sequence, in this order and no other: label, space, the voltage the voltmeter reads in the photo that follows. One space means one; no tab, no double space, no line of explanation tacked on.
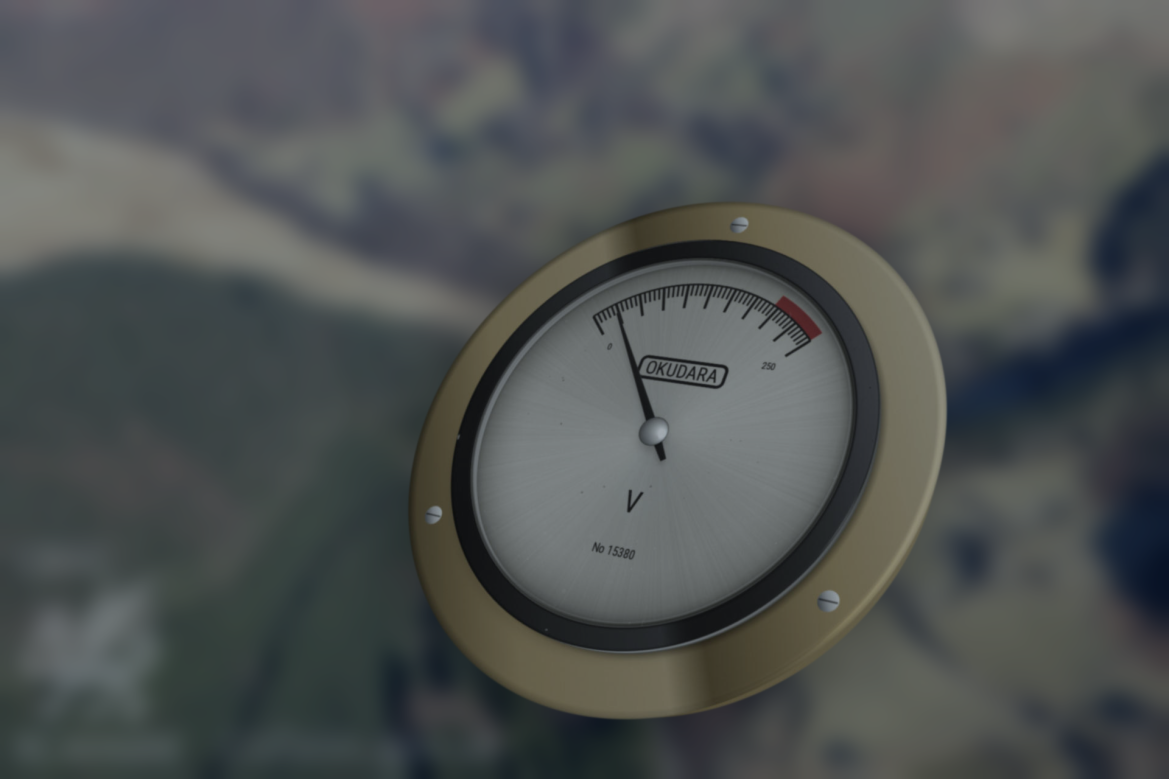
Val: 25 V
